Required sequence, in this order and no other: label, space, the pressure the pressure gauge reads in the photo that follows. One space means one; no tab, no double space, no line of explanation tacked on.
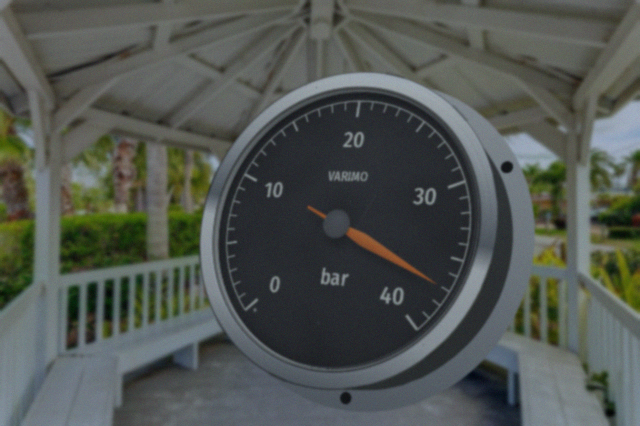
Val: 37 bar
